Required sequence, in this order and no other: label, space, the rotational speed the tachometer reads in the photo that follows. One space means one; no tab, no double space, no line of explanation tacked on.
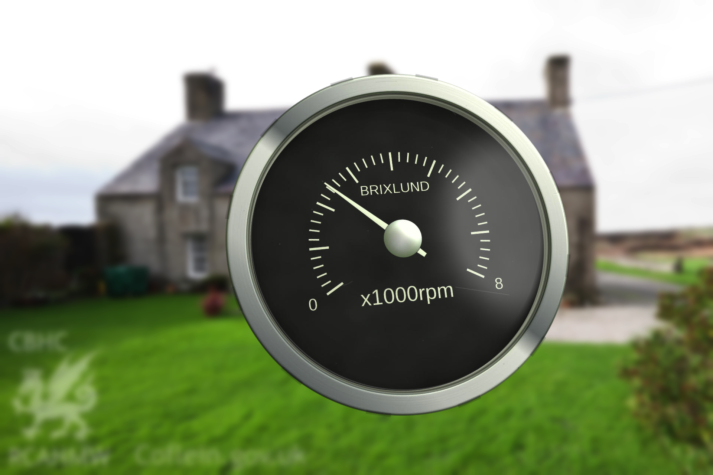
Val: 2400 rpm
